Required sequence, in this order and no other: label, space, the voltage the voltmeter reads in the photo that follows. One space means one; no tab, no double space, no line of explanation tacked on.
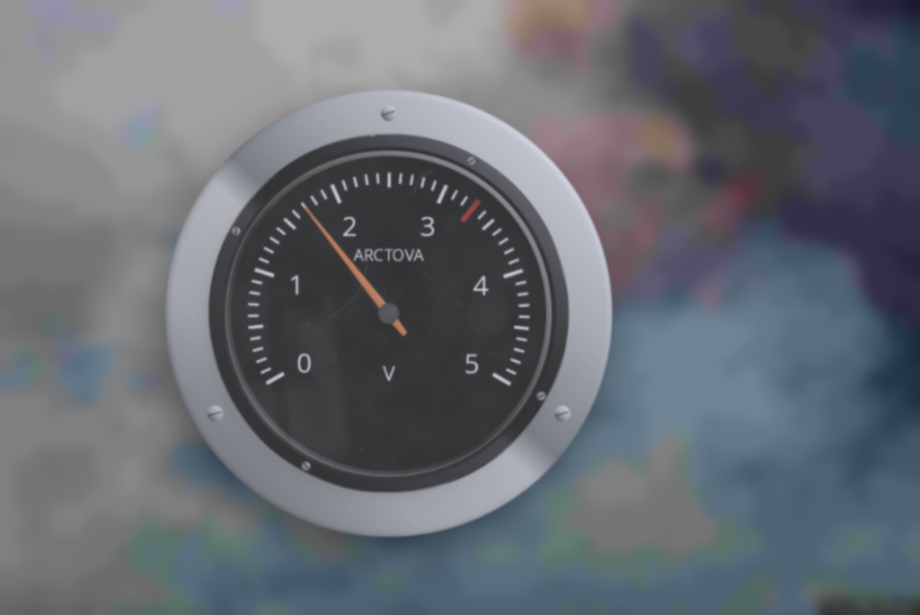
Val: 1.7 V
